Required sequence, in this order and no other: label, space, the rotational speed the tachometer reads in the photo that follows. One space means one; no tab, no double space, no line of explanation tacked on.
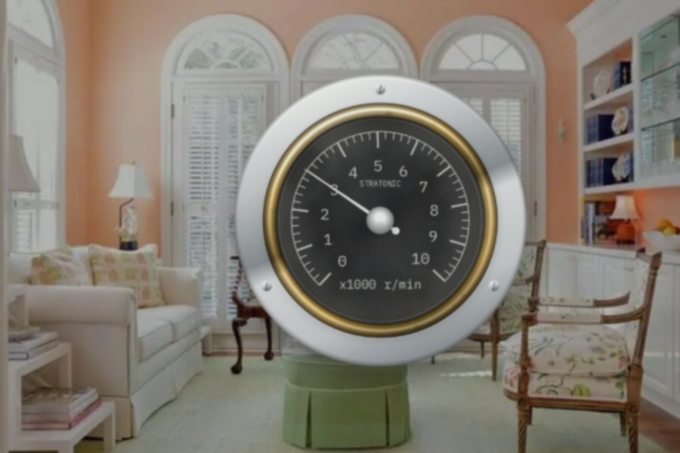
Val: 3000 rpm
